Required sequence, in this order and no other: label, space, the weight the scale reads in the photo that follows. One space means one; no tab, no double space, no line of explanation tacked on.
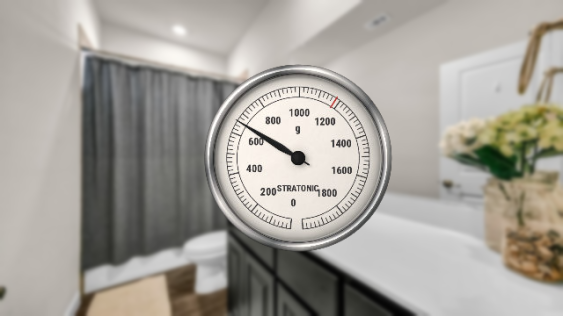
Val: 660 g
